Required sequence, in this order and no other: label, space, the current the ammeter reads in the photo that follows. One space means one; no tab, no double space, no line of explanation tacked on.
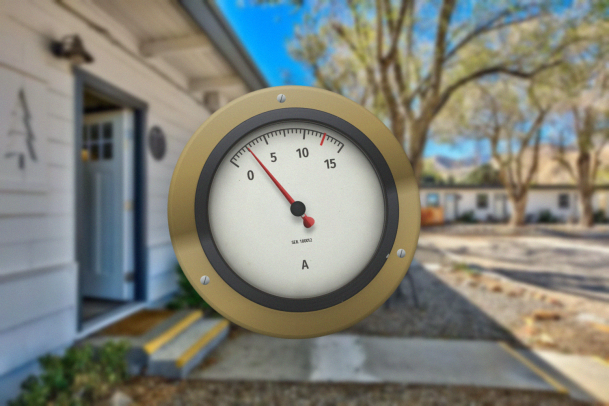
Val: 2.5 A
